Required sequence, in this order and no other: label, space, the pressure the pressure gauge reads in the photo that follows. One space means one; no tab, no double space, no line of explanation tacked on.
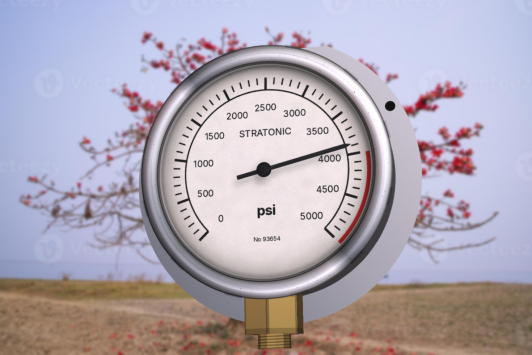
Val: 3900 psi
